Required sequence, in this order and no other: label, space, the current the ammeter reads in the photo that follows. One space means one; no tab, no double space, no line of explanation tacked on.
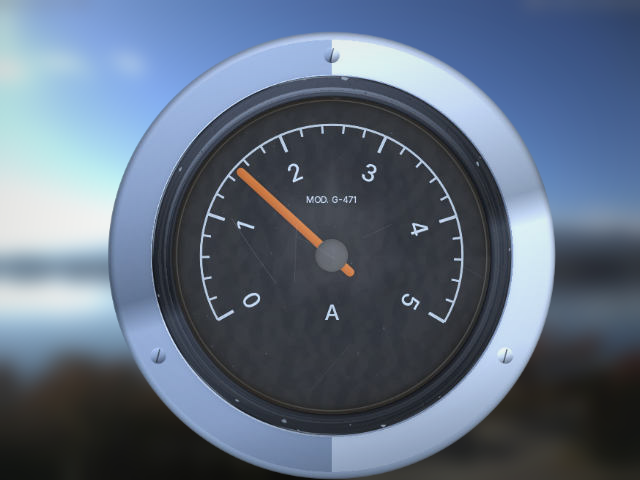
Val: 1.5 A
